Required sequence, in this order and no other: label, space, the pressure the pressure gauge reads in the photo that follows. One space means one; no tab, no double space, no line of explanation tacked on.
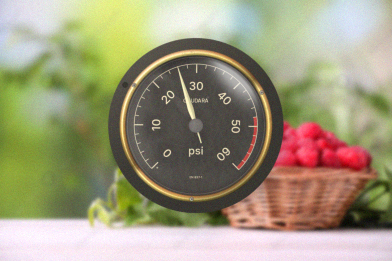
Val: 26 psi
